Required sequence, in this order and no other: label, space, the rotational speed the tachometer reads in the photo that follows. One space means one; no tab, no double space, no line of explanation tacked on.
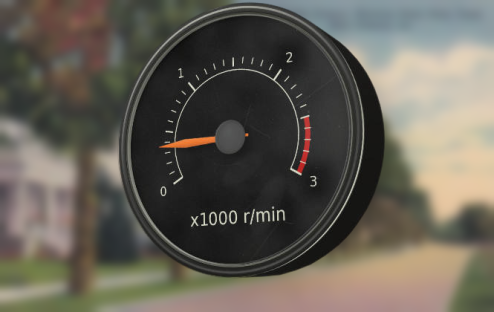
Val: 350 rpm
